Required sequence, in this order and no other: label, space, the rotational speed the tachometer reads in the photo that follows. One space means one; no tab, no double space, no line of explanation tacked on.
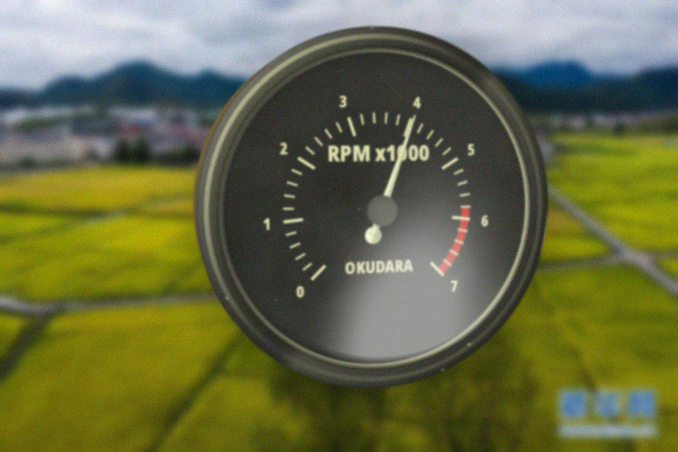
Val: 4000 rpm
